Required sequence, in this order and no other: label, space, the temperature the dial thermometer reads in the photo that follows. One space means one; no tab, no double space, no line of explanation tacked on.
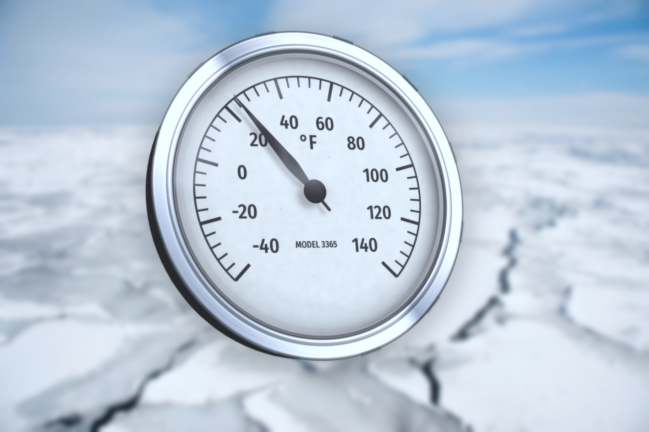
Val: 24 °F
